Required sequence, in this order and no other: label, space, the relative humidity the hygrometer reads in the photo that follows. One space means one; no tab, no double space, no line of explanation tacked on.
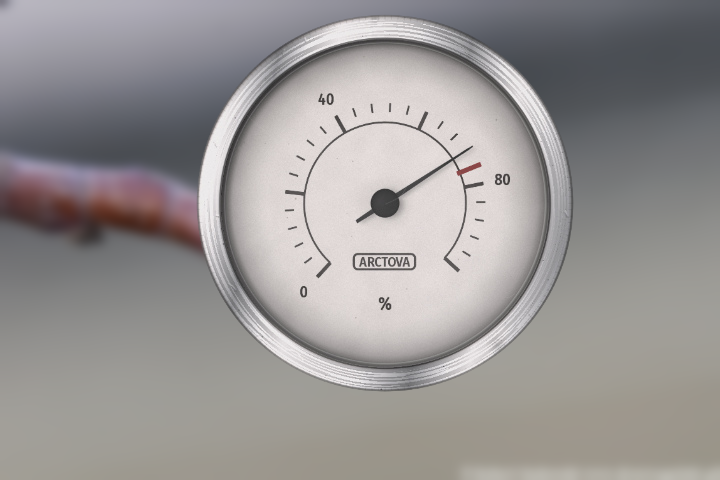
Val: 72 %
